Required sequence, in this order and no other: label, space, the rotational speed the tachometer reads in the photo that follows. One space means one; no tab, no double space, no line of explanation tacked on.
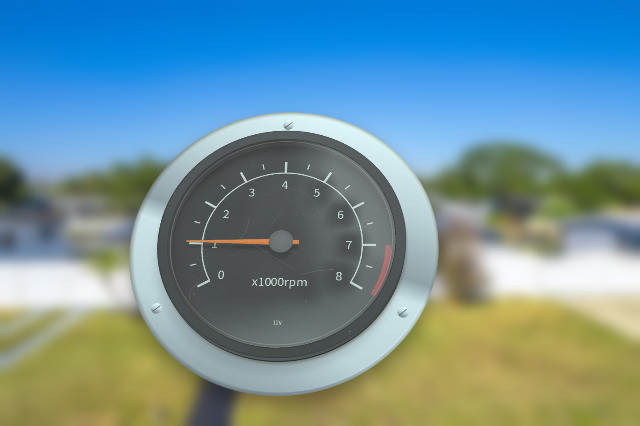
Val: 1000 rpm
